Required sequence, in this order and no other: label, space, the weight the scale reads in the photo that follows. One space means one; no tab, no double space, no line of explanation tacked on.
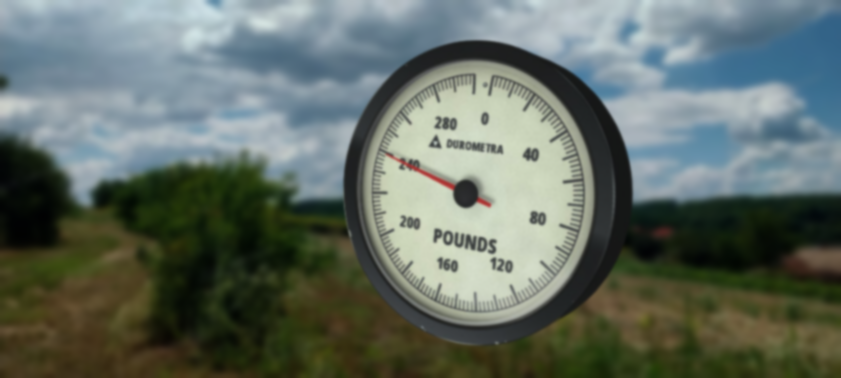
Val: 240 lb
